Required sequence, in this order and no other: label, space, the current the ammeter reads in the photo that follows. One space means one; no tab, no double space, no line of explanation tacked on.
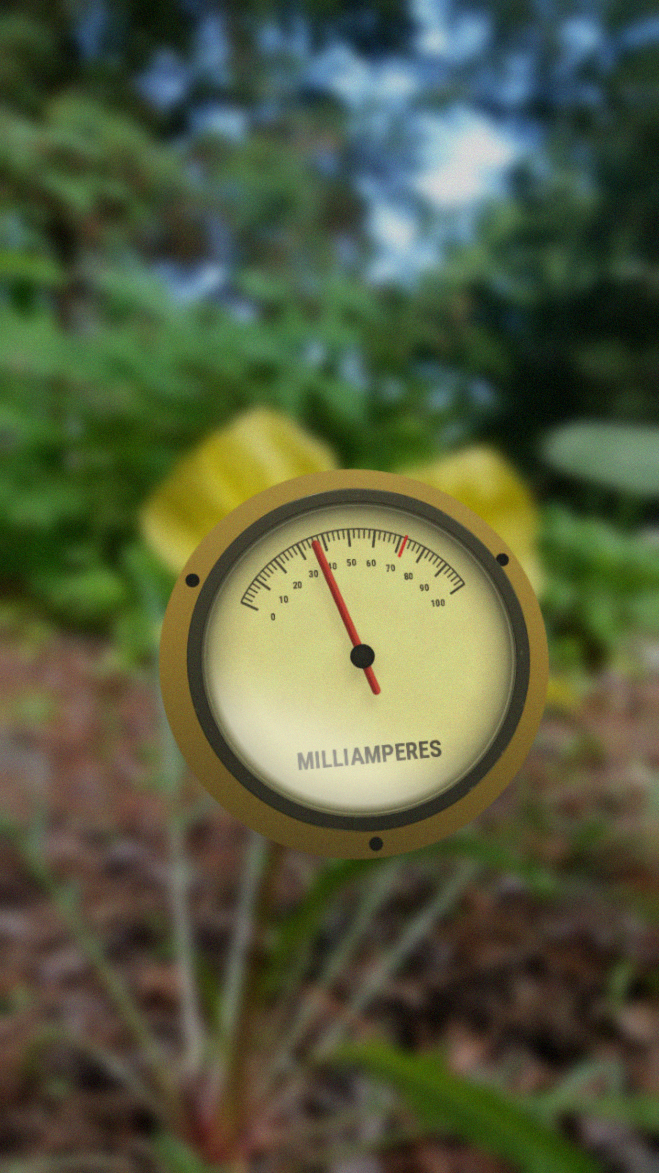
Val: 36 mA
